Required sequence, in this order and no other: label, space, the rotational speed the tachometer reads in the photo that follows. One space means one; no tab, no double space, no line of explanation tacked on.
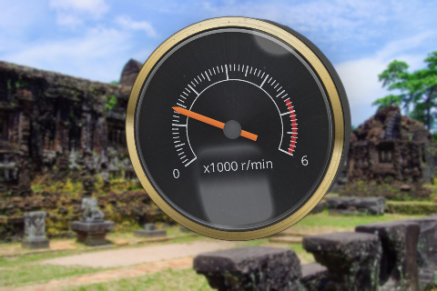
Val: 1400 rpm
